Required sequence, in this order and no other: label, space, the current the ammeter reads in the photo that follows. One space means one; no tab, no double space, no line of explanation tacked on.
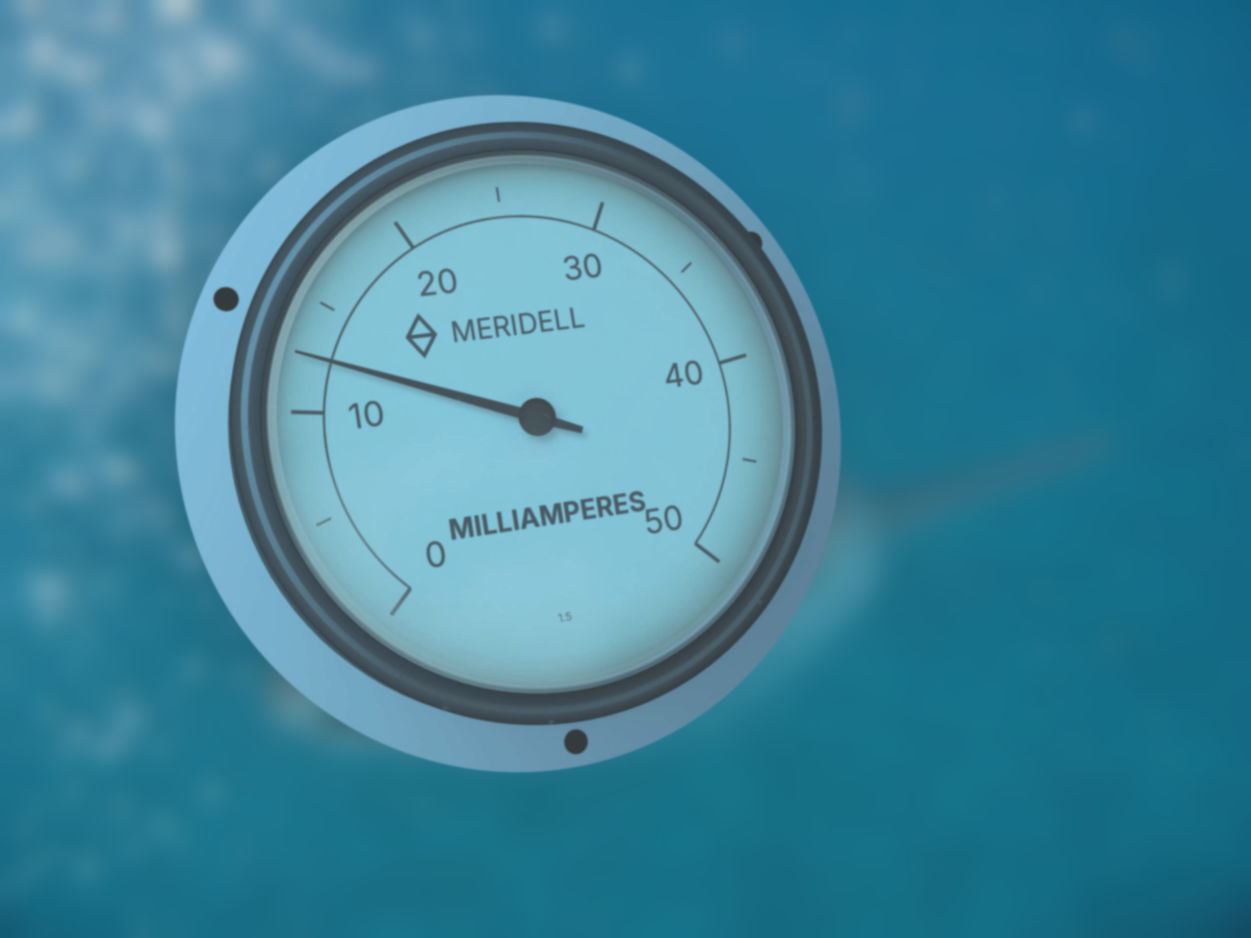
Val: 12.5 mA
